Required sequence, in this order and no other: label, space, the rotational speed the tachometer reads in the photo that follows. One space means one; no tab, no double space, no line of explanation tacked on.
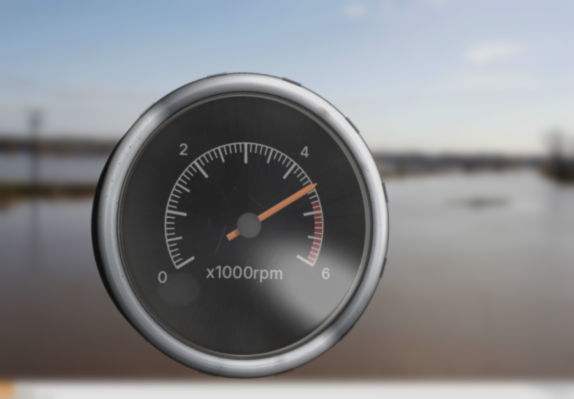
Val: 4500 rpm
